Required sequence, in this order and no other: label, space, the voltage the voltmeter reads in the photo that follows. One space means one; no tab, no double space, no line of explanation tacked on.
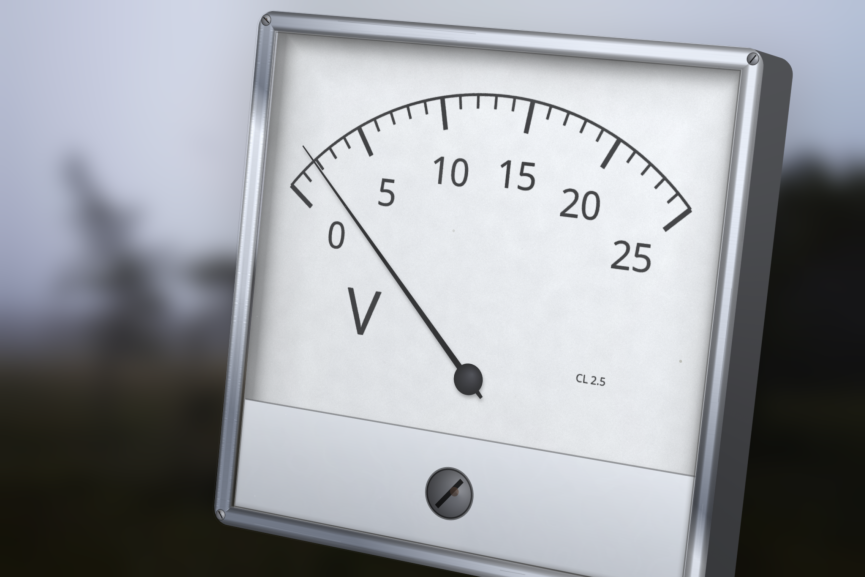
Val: 2 V
